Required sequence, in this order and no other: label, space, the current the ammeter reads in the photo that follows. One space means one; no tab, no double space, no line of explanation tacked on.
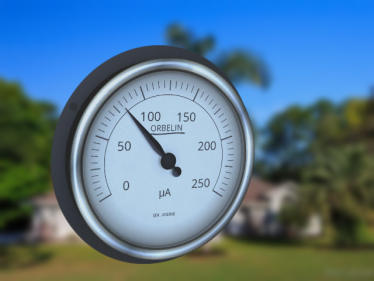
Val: 80 µA
